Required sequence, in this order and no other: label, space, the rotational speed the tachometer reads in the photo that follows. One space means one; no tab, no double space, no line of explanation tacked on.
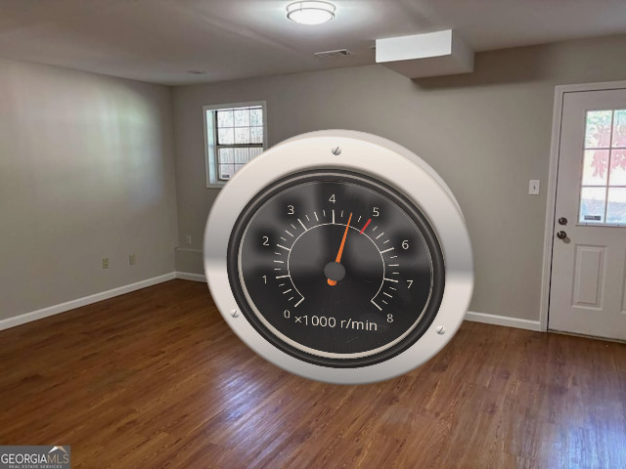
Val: 4500 rpm
